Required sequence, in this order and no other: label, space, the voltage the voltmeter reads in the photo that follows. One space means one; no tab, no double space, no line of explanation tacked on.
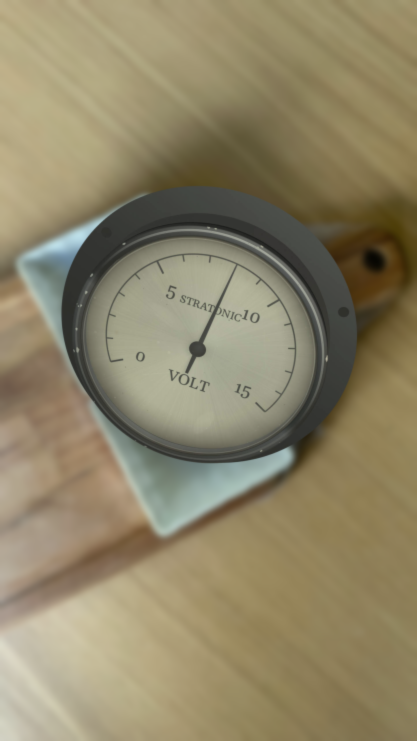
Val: 8 V
